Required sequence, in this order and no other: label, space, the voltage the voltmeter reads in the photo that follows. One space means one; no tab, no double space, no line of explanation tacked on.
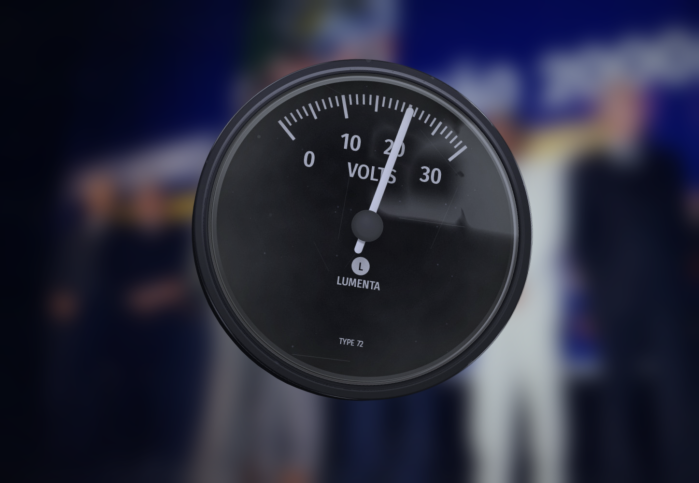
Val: 20 V
